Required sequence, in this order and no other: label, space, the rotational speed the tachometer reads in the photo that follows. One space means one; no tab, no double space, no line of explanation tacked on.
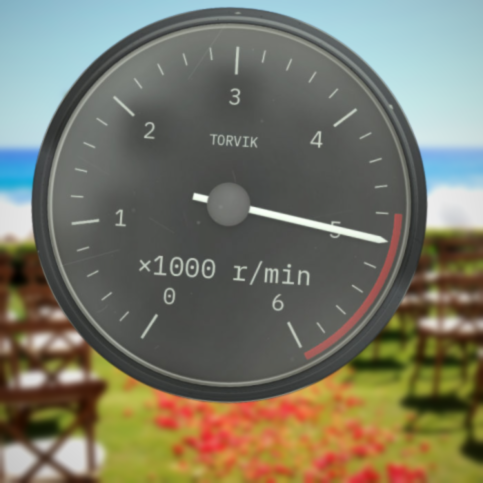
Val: 5000 rpm
